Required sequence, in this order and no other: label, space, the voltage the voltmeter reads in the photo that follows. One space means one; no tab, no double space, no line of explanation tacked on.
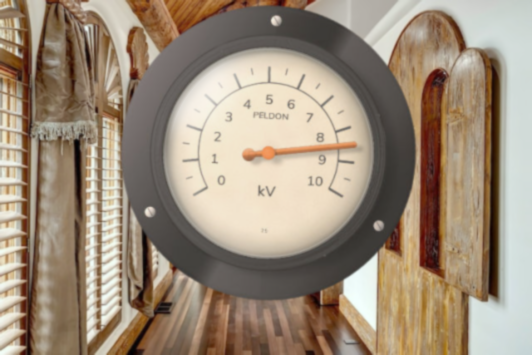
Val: 8.5 kV
